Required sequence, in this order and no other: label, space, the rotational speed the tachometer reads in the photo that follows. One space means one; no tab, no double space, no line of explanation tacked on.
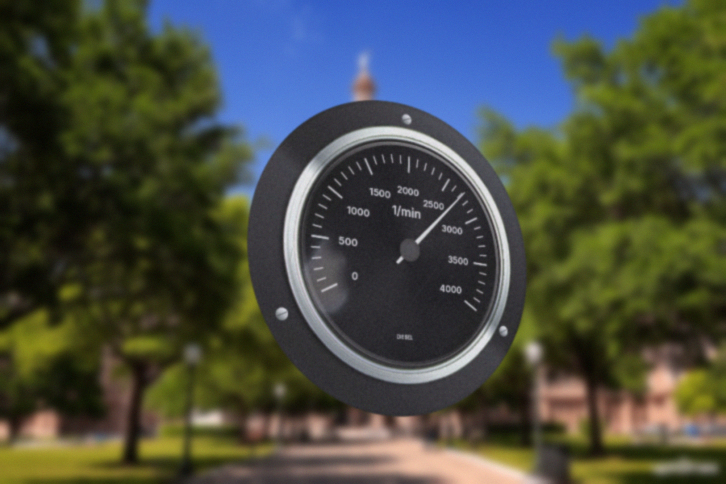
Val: 2700 rpm
